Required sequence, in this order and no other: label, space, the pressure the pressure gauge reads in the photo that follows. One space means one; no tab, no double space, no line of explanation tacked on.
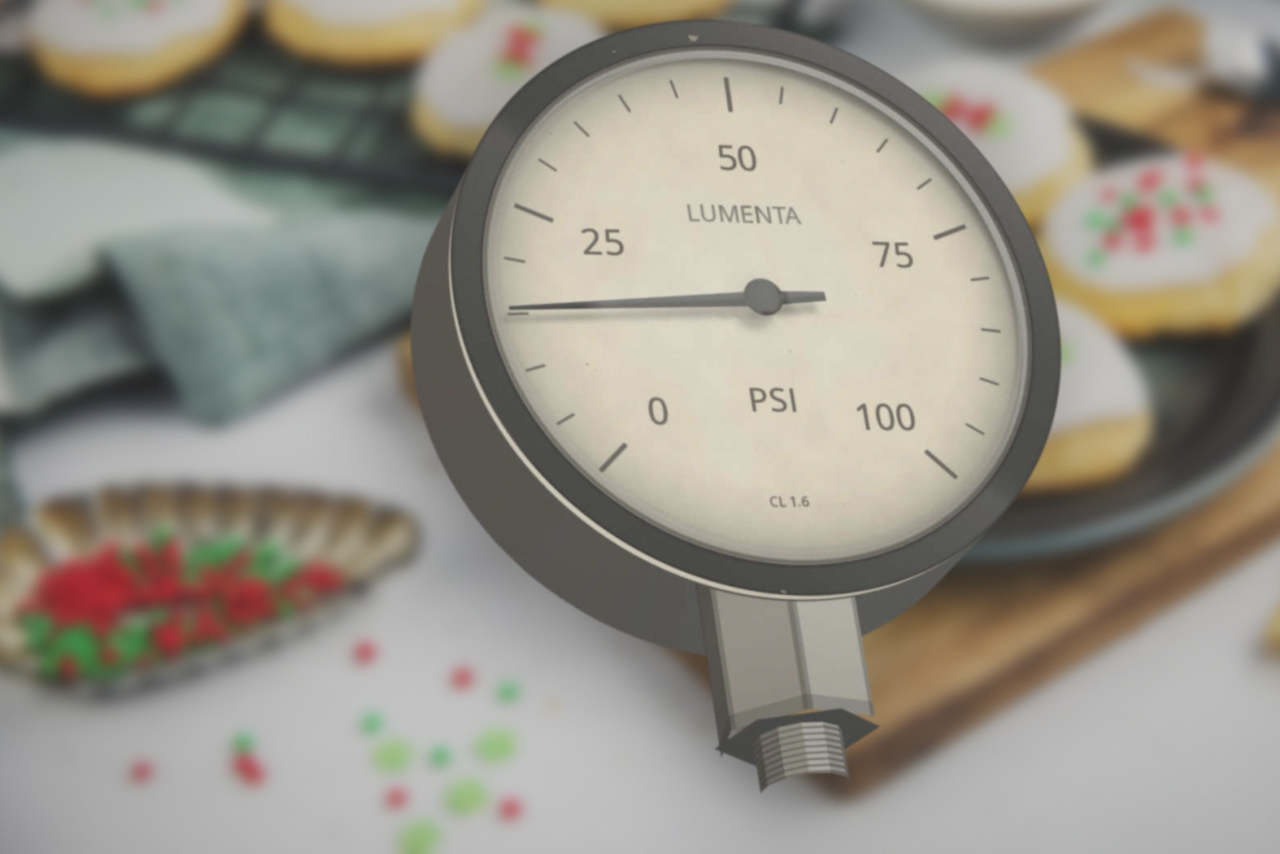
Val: 15 psi
